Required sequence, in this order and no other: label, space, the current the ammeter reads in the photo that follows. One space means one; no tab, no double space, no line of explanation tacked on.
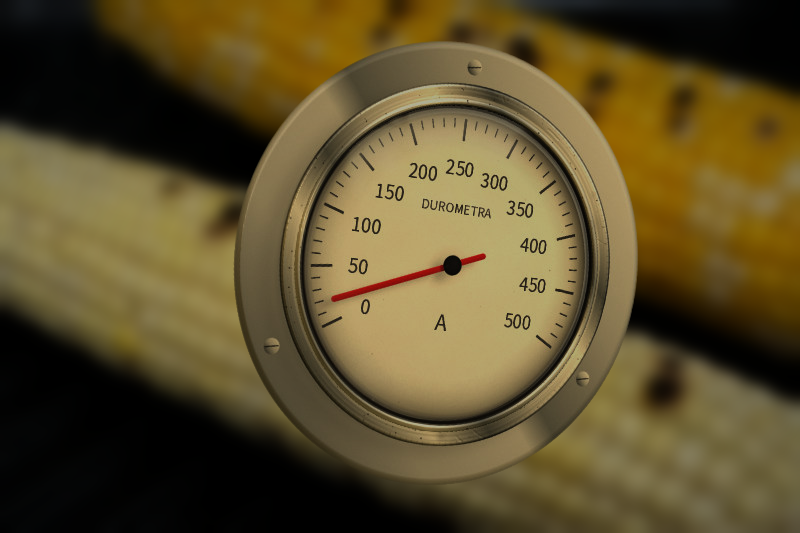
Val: 20 A
